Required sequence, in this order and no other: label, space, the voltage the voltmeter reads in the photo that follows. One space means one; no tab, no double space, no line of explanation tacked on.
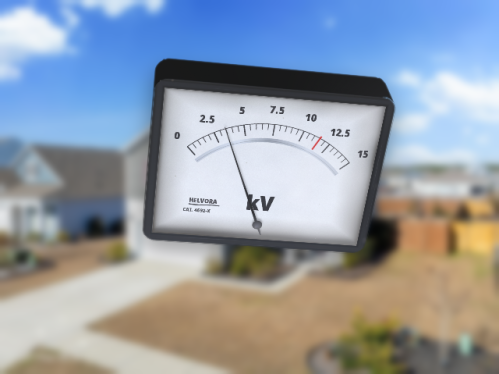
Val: 3.5 kV
